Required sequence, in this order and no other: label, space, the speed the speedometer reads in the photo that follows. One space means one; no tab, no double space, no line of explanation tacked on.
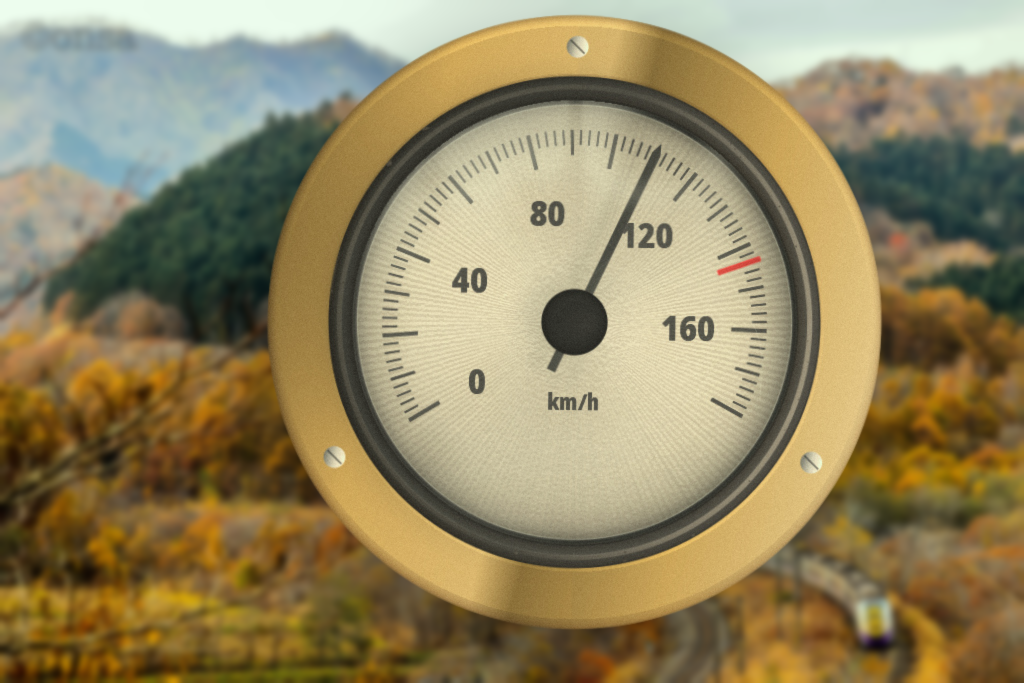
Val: 110 km/h
